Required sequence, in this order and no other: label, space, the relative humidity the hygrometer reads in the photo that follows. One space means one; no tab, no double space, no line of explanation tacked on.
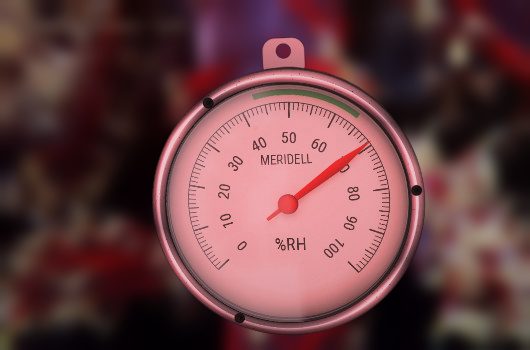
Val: 69 %
